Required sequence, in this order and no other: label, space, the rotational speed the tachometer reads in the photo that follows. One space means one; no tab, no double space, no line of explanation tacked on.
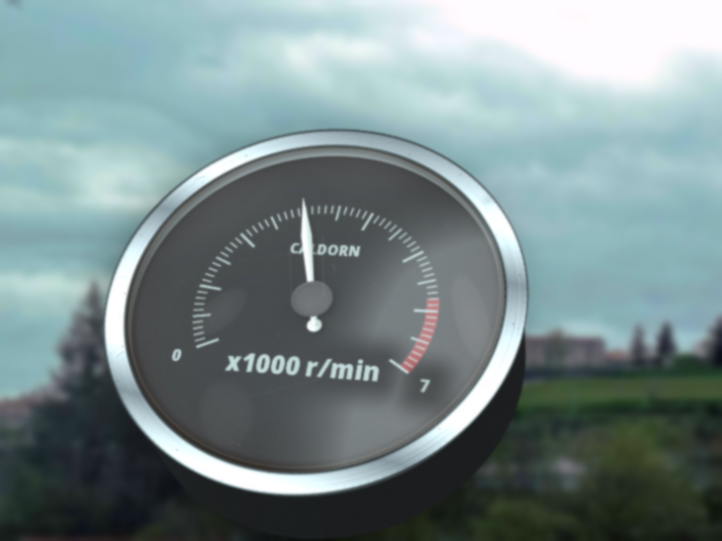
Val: 3000 rpm
